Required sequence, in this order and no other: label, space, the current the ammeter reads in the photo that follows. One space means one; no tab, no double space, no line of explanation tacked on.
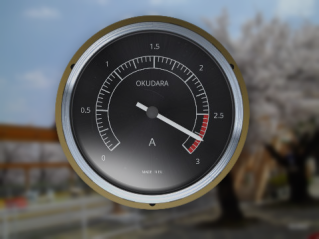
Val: 2.8 A
